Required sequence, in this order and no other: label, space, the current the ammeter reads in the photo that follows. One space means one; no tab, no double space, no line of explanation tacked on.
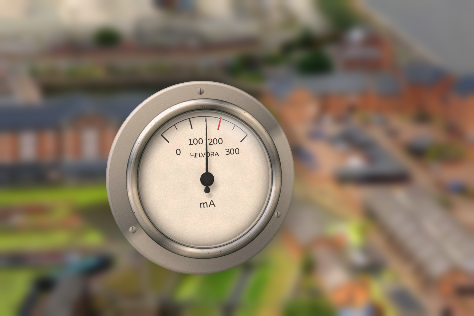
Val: 150 mA
